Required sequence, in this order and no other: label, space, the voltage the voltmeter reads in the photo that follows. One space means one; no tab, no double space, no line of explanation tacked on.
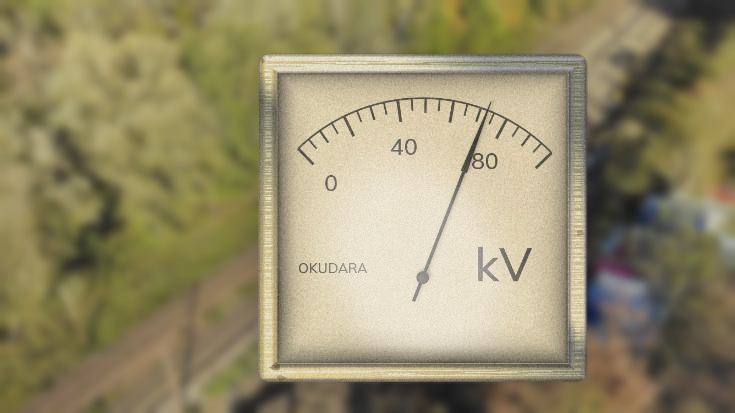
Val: 72.5 kV
